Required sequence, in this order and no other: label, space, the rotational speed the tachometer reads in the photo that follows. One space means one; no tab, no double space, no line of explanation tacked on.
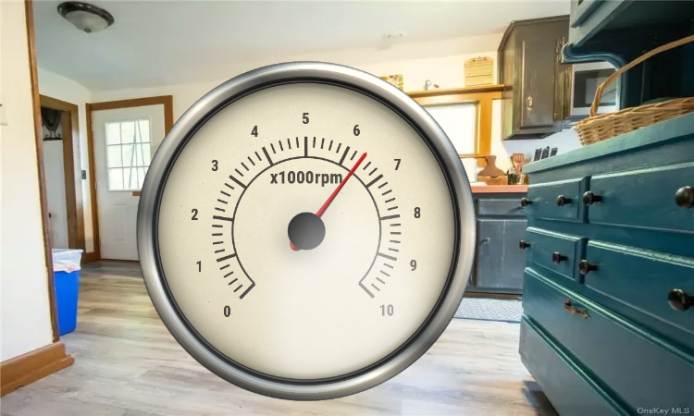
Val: 6400 rpm
